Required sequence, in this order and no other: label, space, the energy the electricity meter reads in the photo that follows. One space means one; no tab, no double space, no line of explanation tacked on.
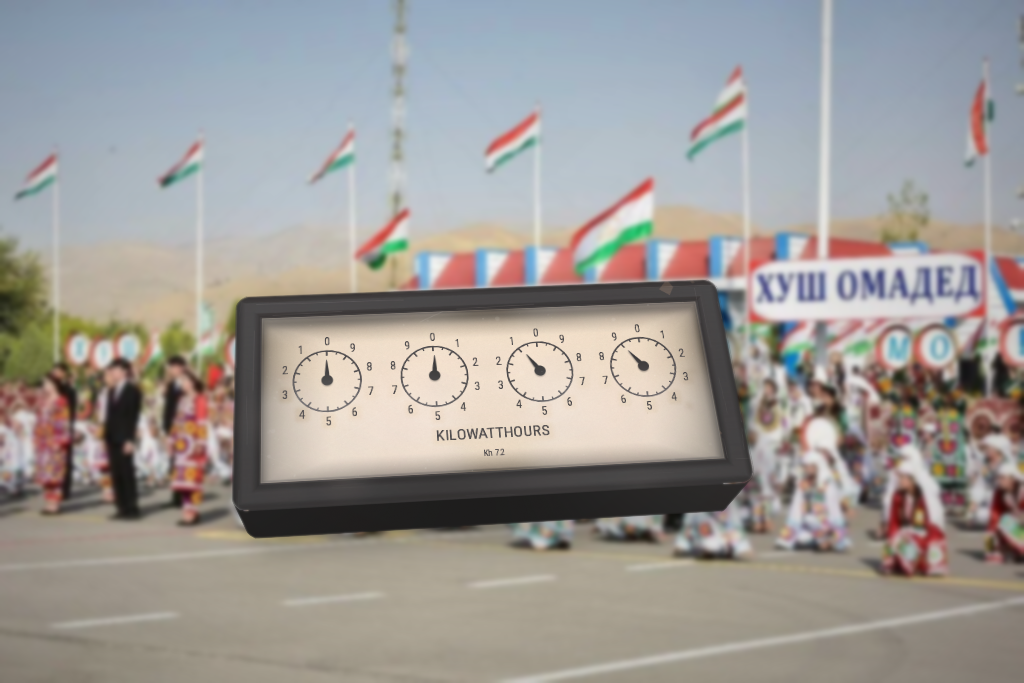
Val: 9 kWh
